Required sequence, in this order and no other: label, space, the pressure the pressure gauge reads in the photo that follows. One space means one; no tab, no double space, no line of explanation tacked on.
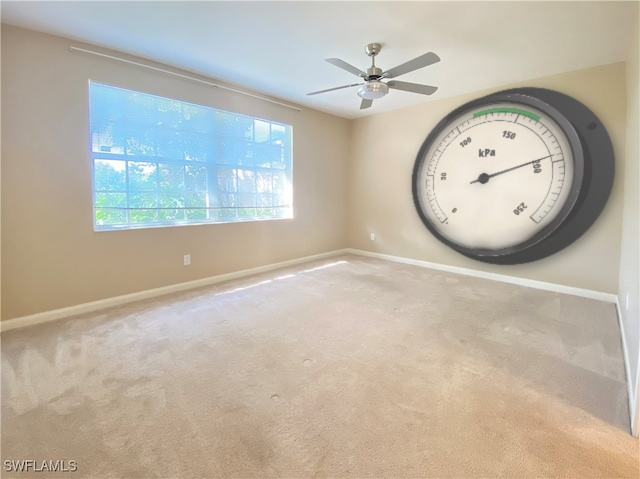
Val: 195 kPa
